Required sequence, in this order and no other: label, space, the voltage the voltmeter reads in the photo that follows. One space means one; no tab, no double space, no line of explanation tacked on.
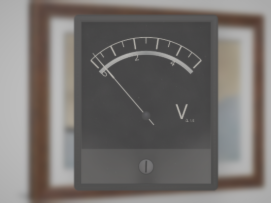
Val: 0.25 V
